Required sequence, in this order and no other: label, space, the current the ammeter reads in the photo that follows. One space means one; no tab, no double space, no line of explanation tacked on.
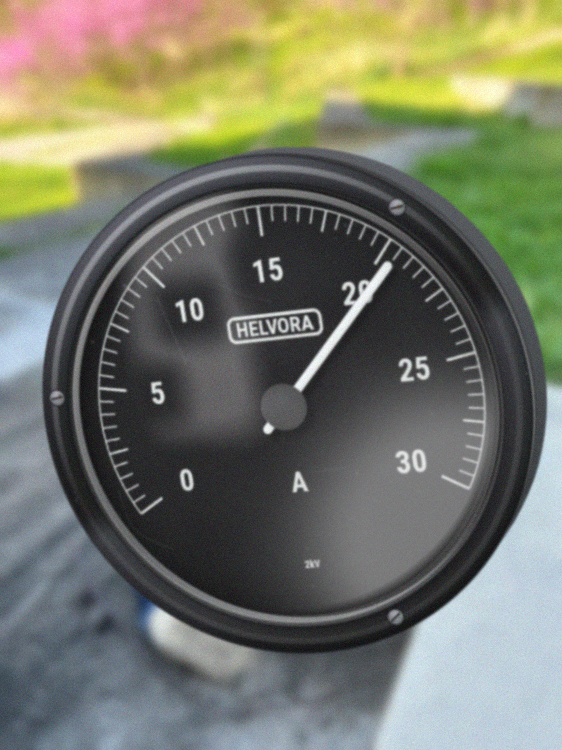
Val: 20.5 A
